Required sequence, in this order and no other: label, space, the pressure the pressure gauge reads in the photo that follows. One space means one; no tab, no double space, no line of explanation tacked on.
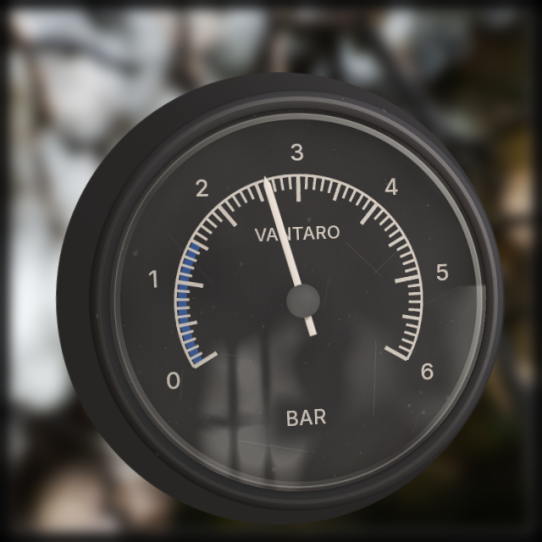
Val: 2.6 bar
